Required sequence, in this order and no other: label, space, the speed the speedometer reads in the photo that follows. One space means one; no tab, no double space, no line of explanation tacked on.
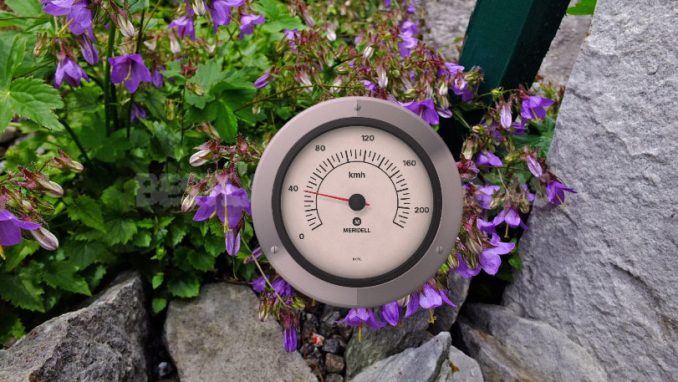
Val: 40 km/h
